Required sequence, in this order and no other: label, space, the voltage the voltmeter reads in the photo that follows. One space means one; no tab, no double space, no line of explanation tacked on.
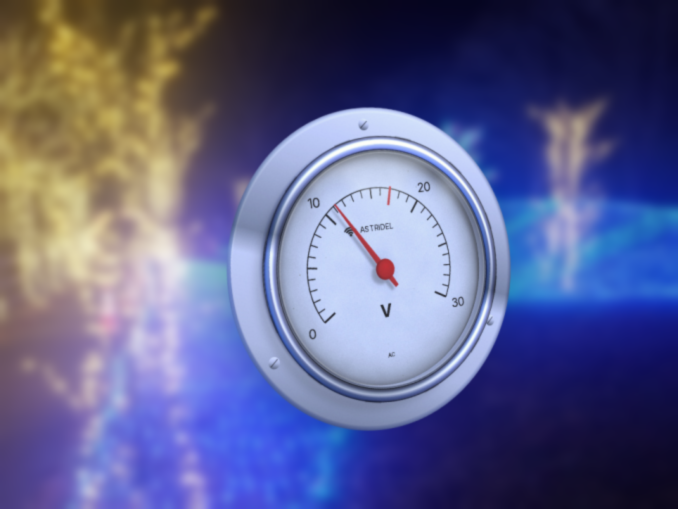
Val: 11 V
